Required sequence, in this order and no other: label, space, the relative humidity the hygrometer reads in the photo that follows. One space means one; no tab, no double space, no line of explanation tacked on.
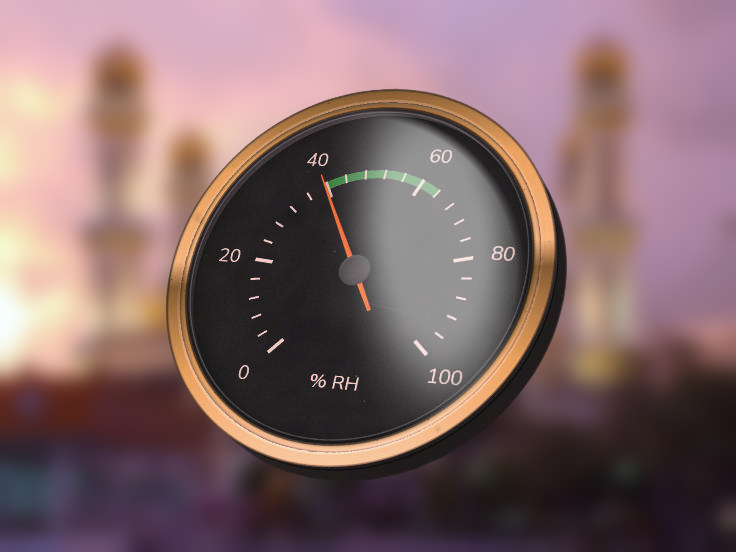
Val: 40 %
